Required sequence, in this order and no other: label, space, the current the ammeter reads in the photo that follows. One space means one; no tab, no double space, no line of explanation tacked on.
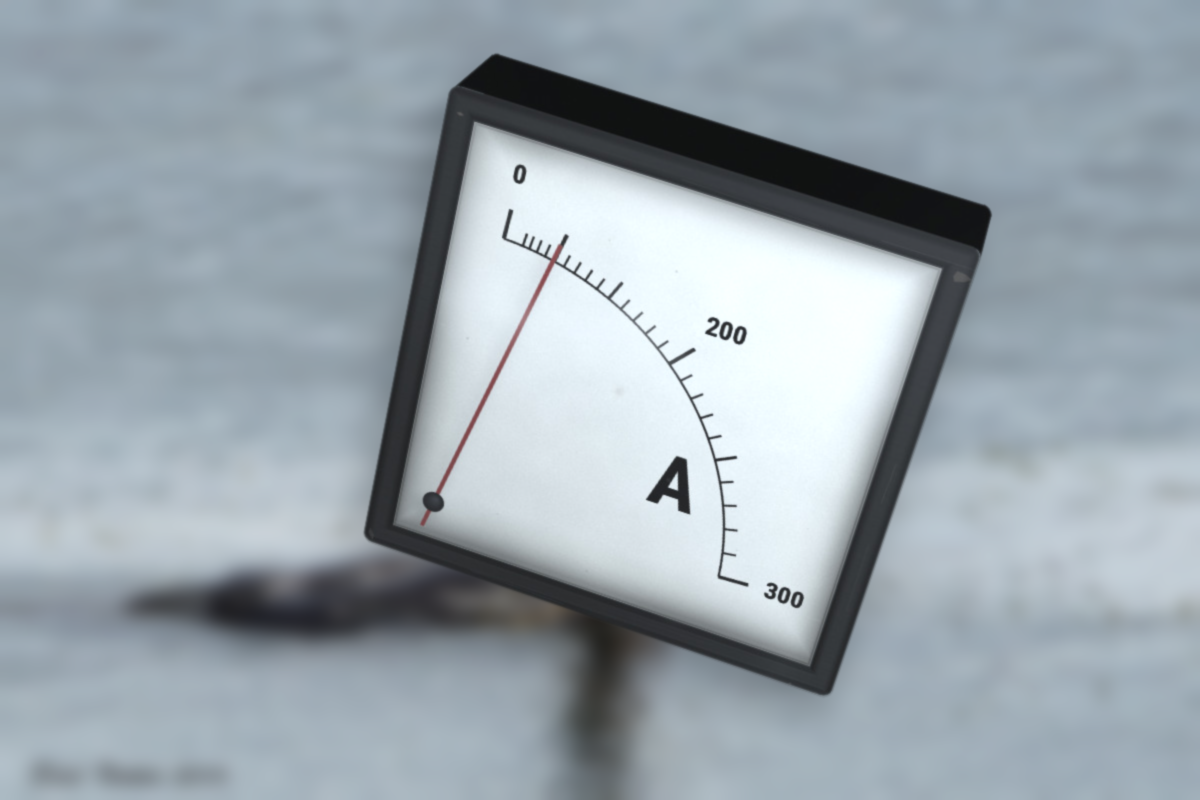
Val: 100 A
